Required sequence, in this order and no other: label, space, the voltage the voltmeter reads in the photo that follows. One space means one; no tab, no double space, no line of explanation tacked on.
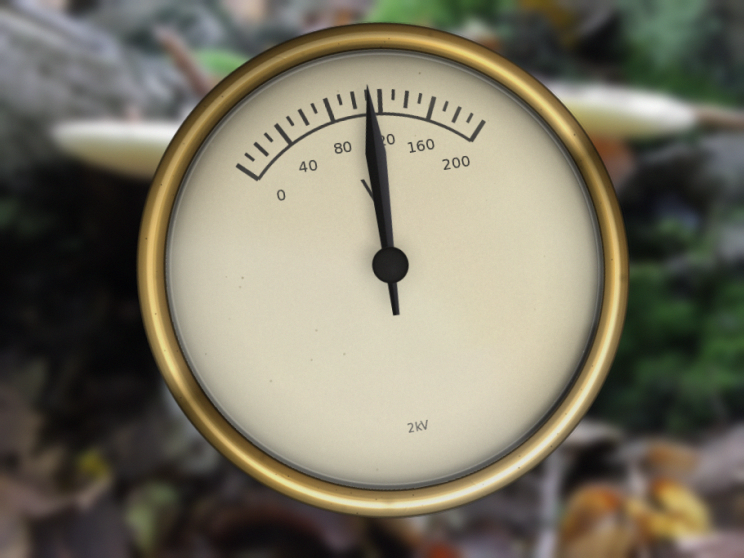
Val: 110 V
